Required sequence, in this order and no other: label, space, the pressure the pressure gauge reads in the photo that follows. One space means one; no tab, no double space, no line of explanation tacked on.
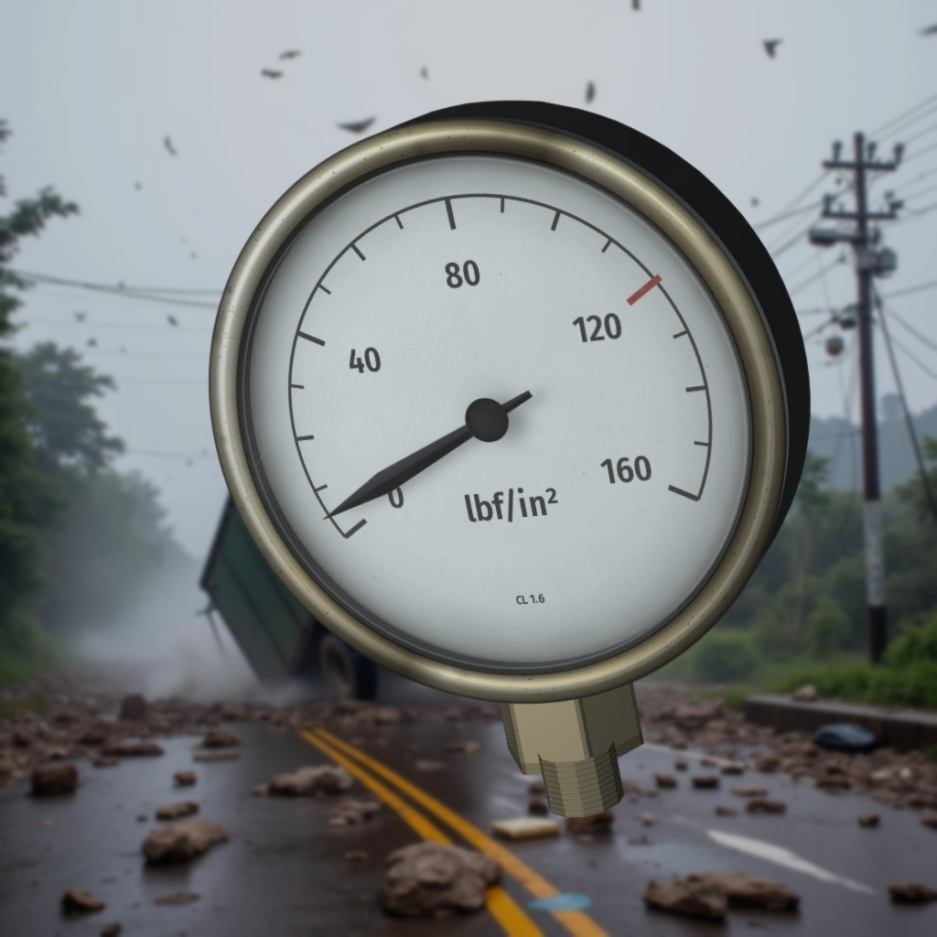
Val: 5 psi
